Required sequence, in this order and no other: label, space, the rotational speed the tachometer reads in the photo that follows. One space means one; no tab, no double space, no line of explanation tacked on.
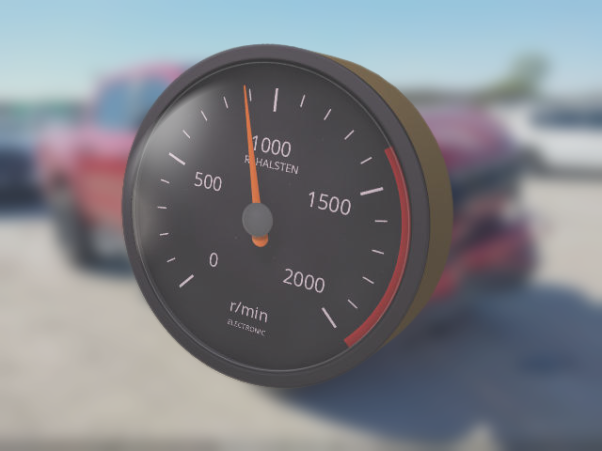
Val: 900 rpm
